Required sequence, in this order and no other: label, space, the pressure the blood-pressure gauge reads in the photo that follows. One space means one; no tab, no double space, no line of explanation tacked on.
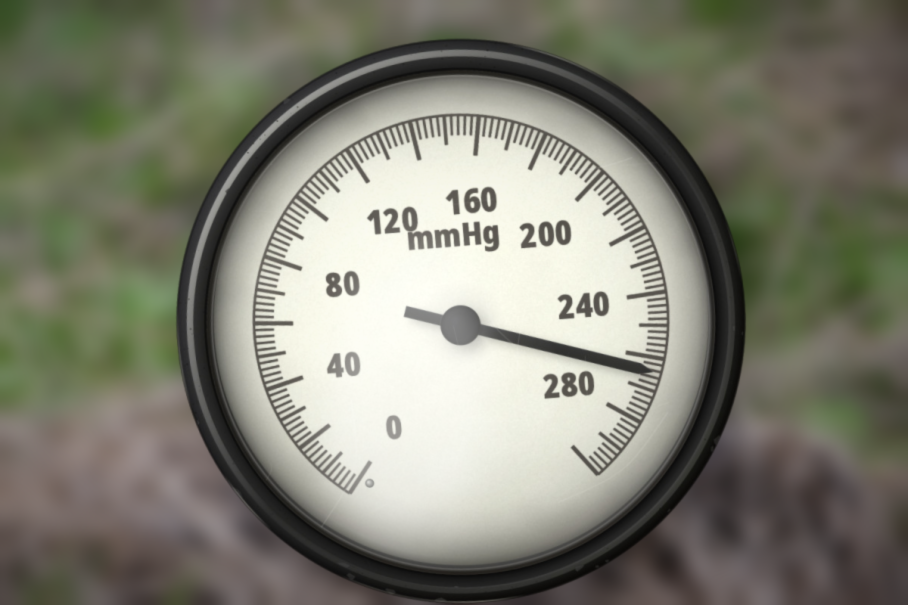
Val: 264 mmHg
